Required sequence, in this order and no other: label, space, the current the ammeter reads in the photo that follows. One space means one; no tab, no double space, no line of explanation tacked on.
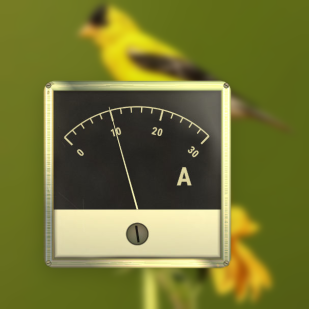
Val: 10 A
